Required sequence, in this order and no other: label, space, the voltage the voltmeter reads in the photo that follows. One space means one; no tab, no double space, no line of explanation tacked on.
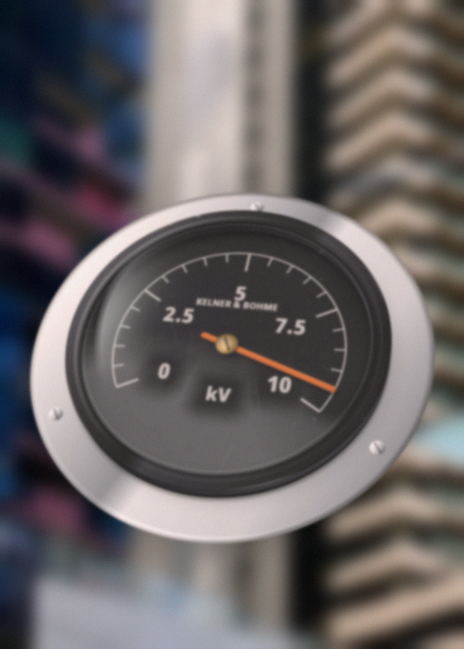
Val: 9.5 kV
